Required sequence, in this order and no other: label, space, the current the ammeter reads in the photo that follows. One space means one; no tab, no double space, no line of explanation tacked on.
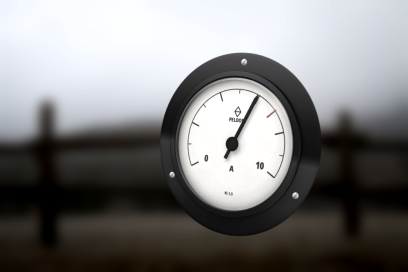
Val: 6 A
